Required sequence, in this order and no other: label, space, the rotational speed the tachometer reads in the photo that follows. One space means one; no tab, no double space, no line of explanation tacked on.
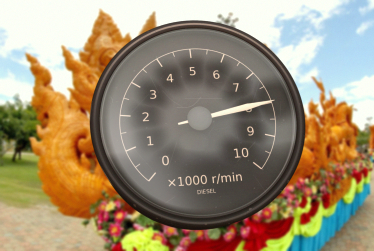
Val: 8000 rpm
